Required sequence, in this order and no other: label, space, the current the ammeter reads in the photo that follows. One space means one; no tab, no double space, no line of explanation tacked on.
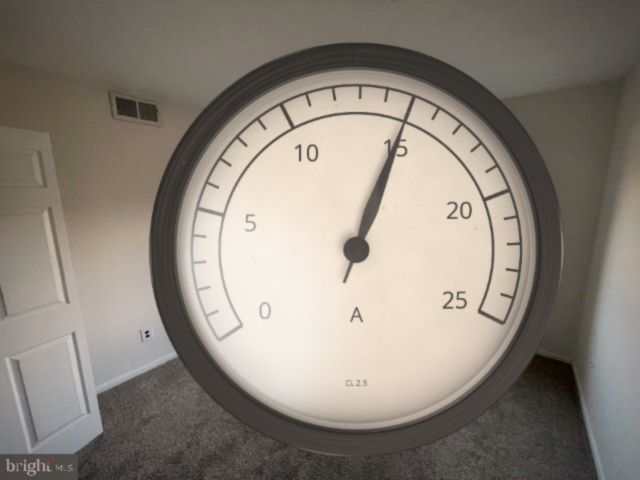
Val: 15 A
